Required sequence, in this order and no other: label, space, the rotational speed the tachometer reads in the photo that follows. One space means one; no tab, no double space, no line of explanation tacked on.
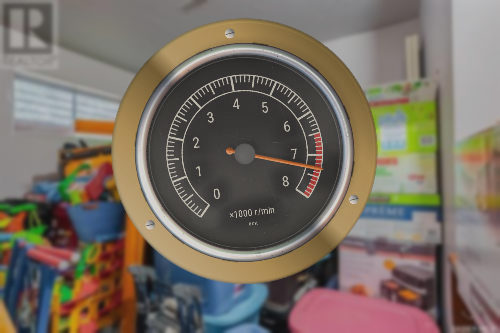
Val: 7300 rpm
